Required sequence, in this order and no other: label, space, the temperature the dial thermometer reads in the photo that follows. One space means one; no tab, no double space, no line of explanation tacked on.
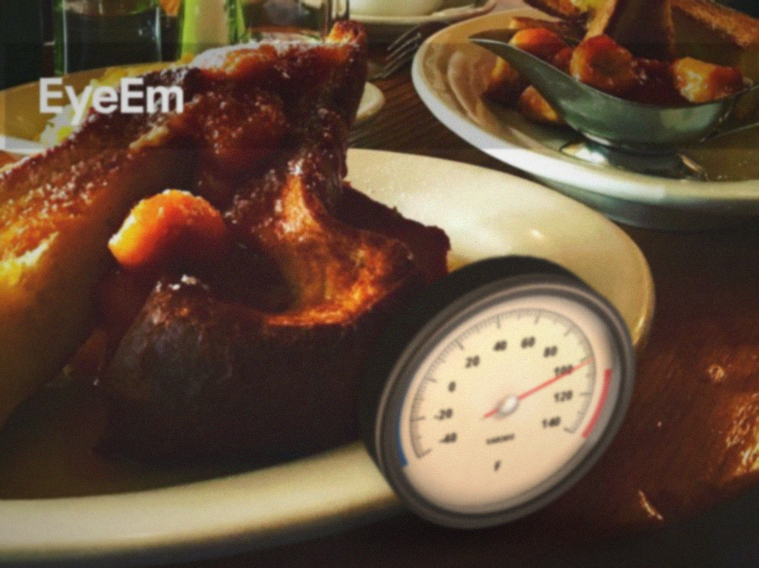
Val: 100 °F
